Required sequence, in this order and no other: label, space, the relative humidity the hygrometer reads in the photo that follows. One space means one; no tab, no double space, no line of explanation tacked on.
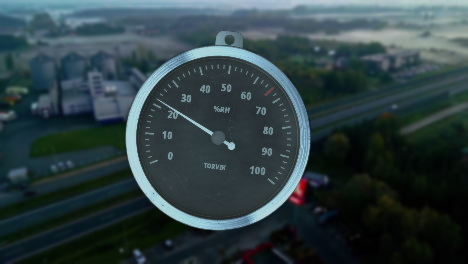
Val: 22 %
